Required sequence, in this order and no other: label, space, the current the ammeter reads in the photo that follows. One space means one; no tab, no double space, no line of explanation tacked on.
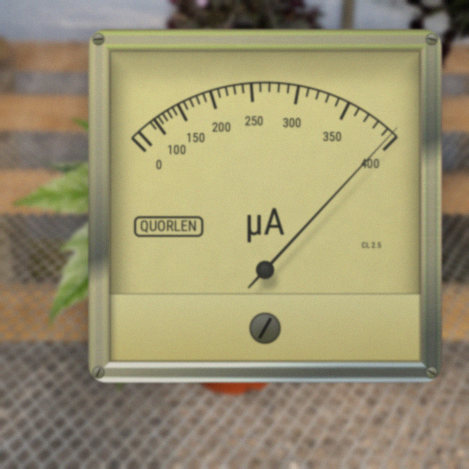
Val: 395 µA
